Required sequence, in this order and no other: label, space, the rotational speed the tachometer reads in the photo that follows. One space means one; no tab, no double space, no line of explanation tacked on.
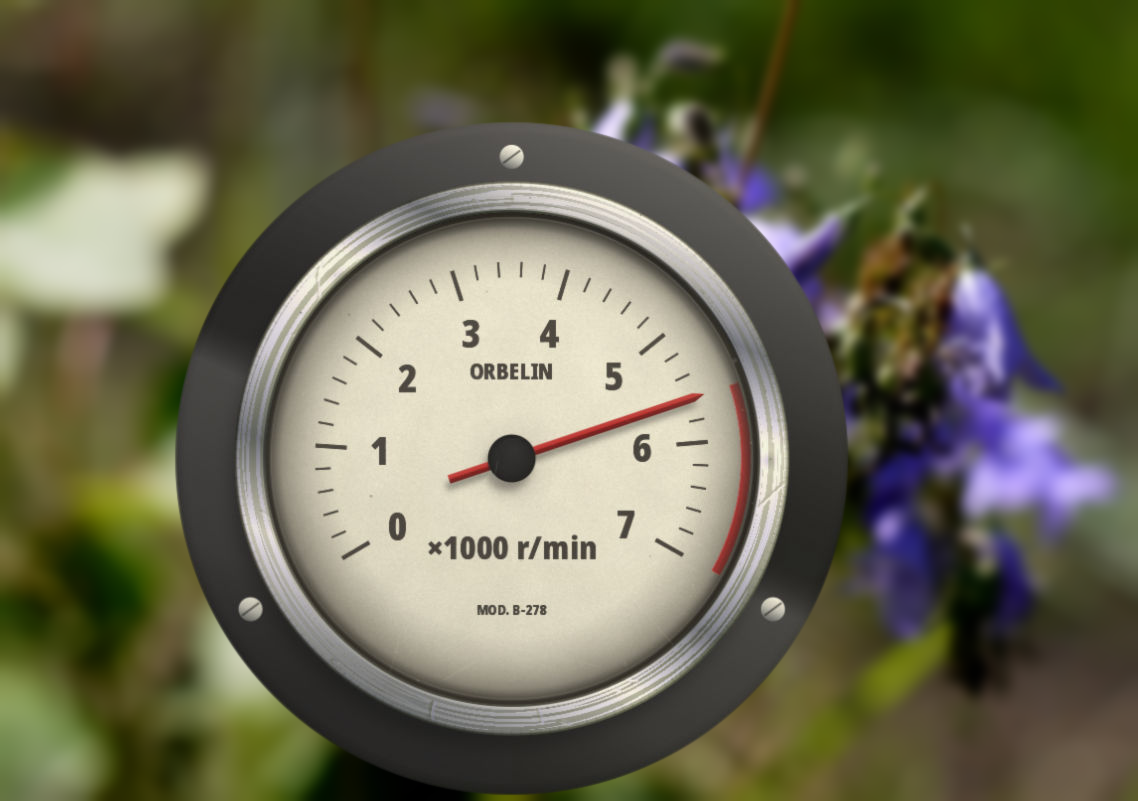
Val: 5600 rpm
